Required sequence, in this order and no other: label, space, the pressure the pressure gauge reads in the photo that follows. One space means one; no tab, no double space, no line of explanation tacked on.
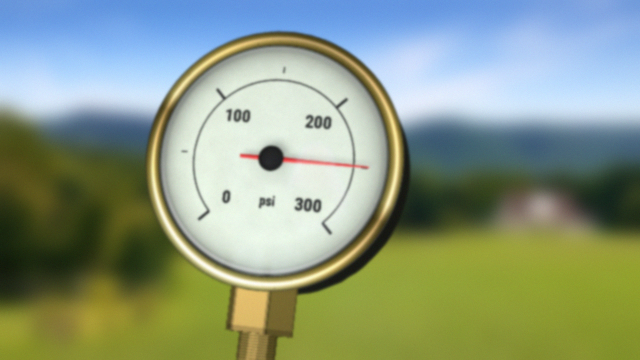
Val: 250 psi
